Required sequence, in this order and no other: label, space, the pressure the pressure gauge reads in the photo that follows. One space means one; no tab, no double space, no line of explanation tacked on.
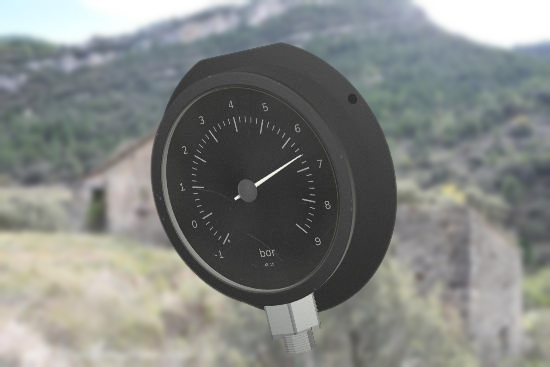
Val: 6.6 bar
